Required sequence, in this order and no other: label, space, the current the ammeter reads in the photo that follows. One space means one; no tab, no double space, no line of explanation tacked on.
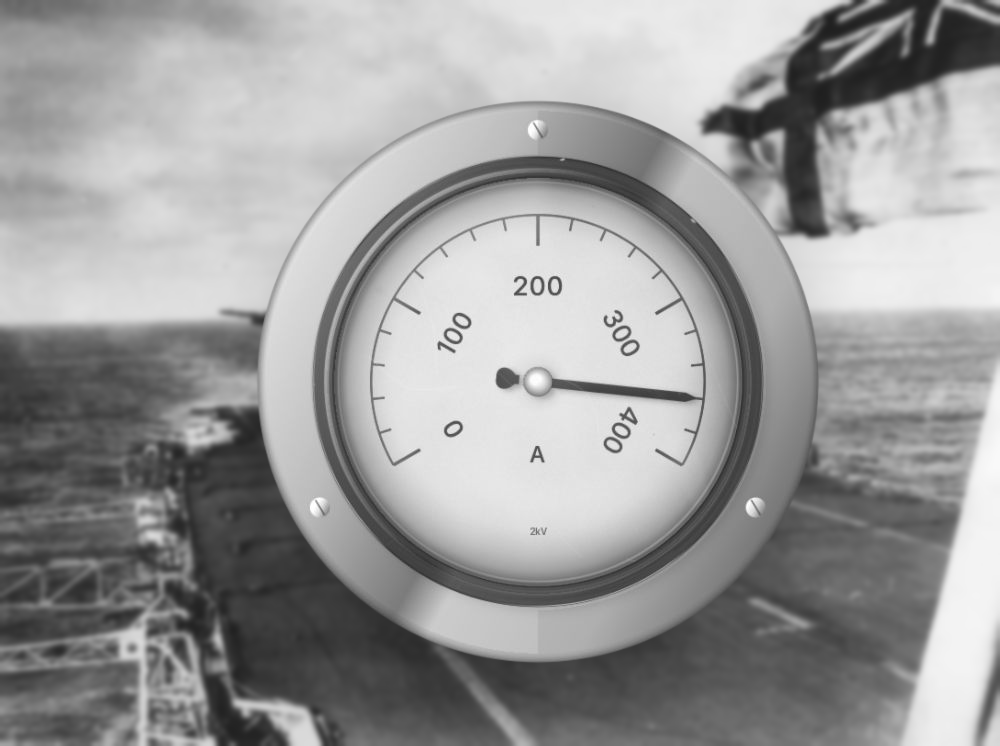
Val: 360 A
